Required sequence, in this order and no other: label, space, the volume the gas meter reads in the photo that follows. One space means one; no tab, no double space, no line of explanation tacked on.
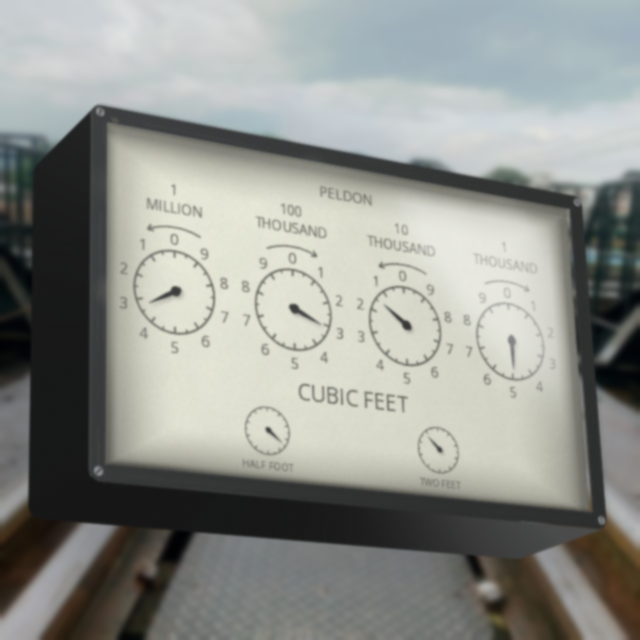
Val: 331500 ft³
